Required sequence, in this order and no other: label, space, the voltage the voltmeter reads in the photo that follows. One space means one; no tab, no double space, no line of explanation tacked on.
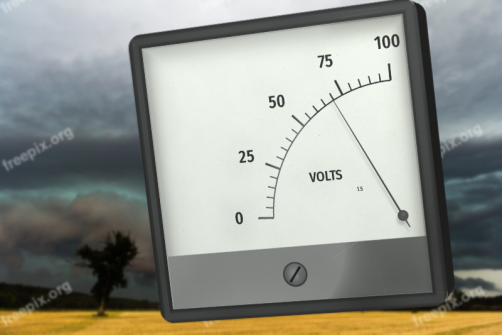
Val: 70 V
